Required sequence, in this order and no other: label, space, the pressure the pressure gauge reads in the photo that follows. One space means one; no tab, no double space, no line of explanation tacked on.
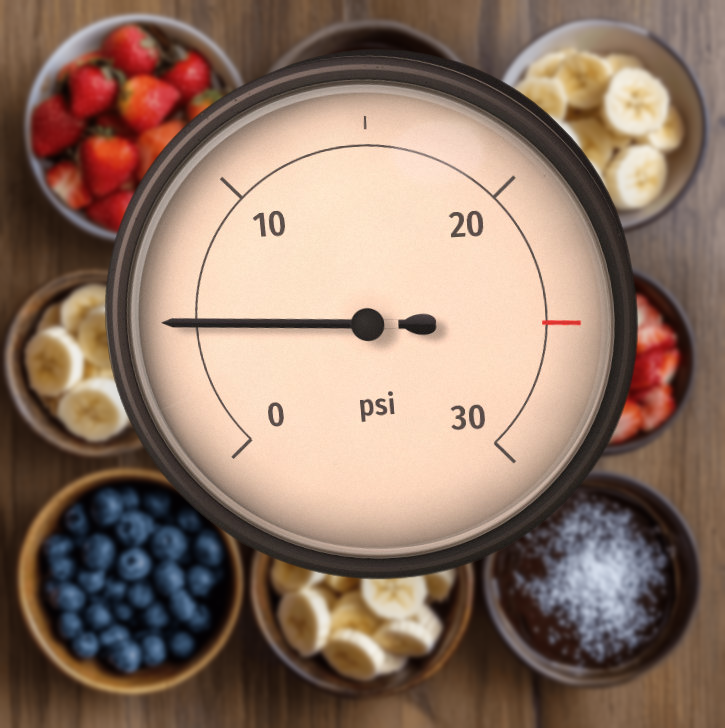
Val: 5 psi
